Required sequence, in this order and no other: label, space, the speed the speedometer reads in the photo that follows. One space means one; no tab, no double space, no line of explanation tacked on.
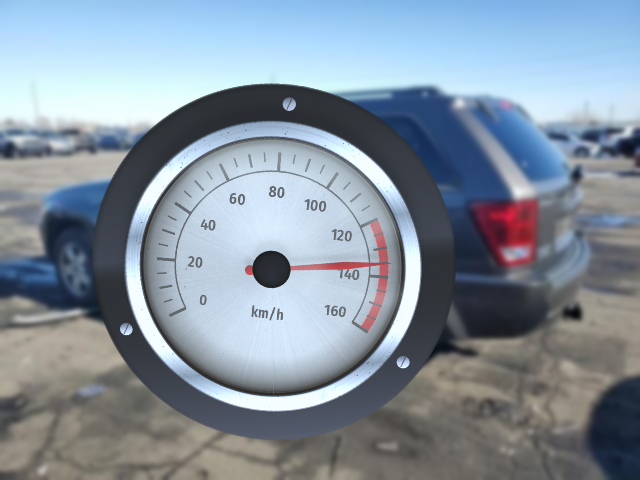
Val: 135 km/h
